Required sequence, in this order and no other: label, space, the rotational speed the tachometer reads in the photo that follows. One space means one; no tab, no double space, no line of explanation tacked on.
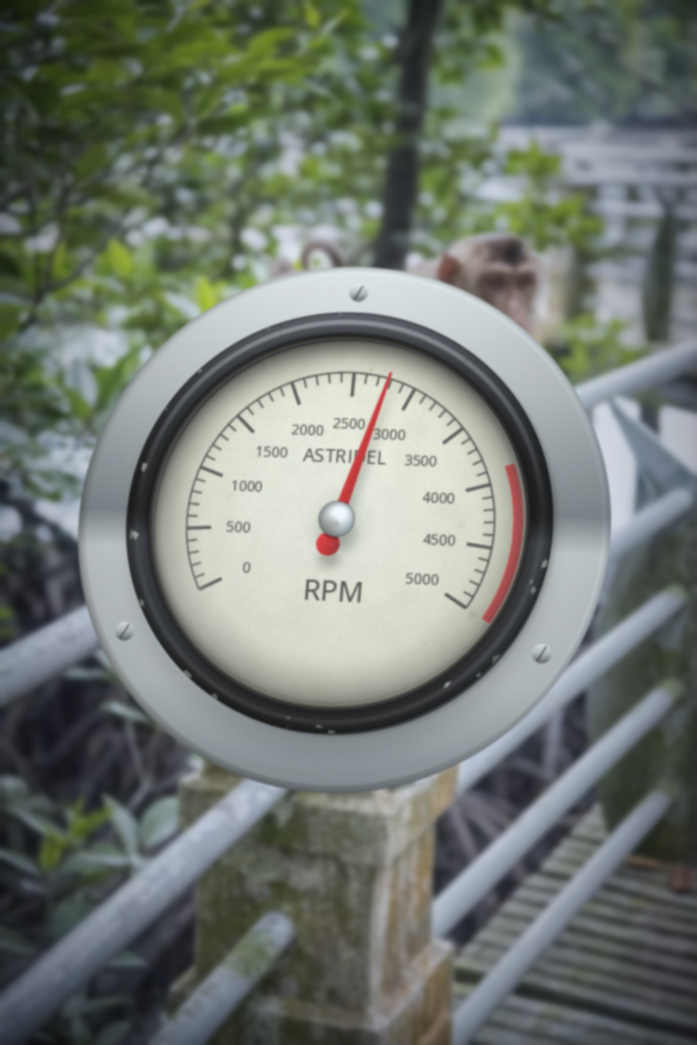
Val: 2800 rpm
